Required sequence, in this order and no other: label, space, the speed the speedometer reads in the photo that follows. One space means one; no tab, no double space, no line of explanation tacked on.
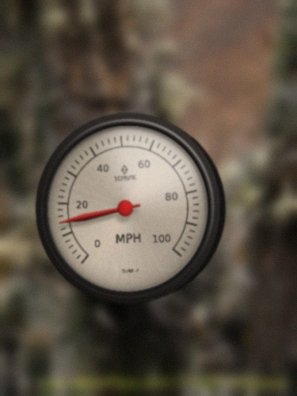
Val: 14 mph
